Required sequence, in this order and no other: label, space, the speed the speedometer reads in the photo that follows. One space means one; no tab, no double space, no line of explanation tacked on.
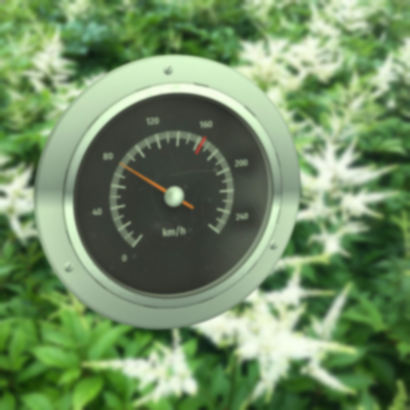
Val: 80 km/h
